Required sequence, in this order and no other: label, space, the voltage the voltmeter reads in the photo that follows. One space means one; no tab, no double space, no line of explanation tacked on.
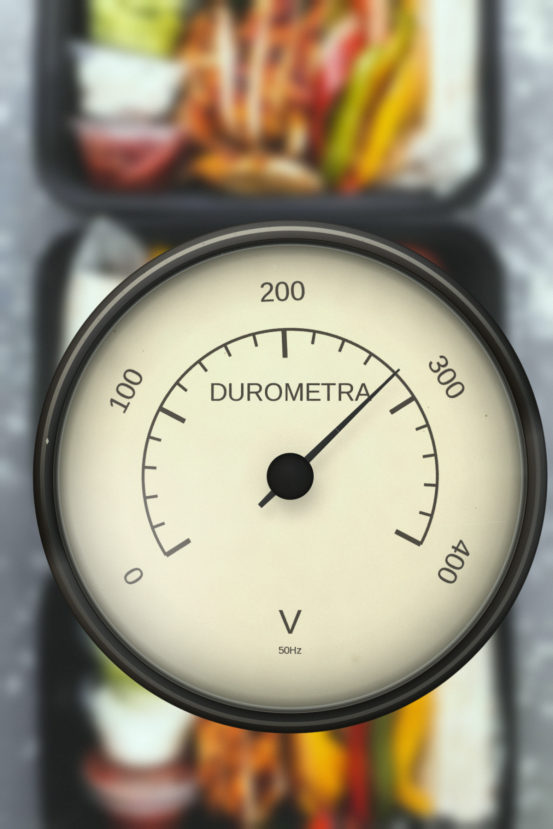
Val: 280 V
